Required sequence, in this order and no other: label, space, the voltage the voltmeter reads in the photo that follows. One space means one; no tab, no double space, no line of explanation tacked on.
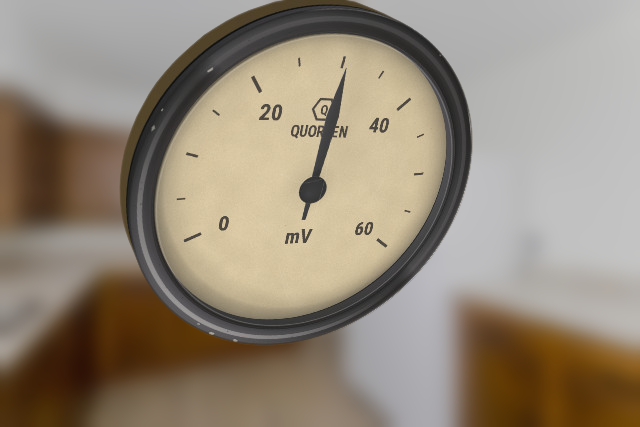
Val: 30 mV
